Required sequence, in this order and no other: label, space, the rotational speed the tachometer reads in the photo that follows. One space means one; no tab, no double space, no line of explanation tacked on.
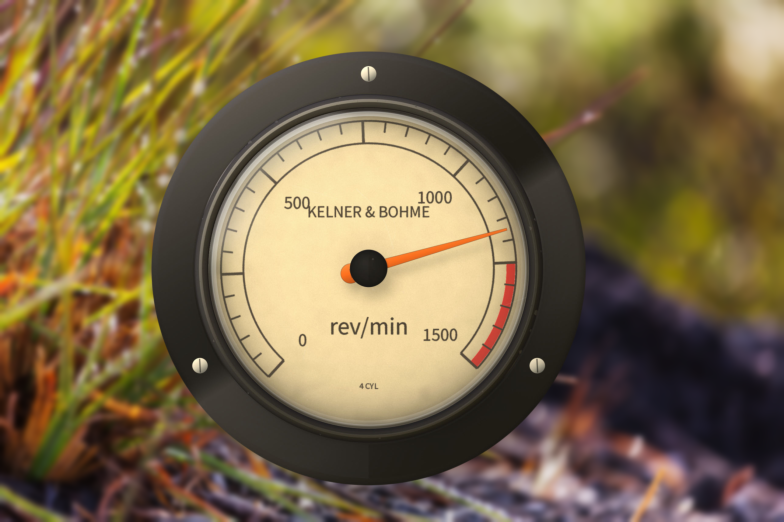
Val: 1175 rpm
